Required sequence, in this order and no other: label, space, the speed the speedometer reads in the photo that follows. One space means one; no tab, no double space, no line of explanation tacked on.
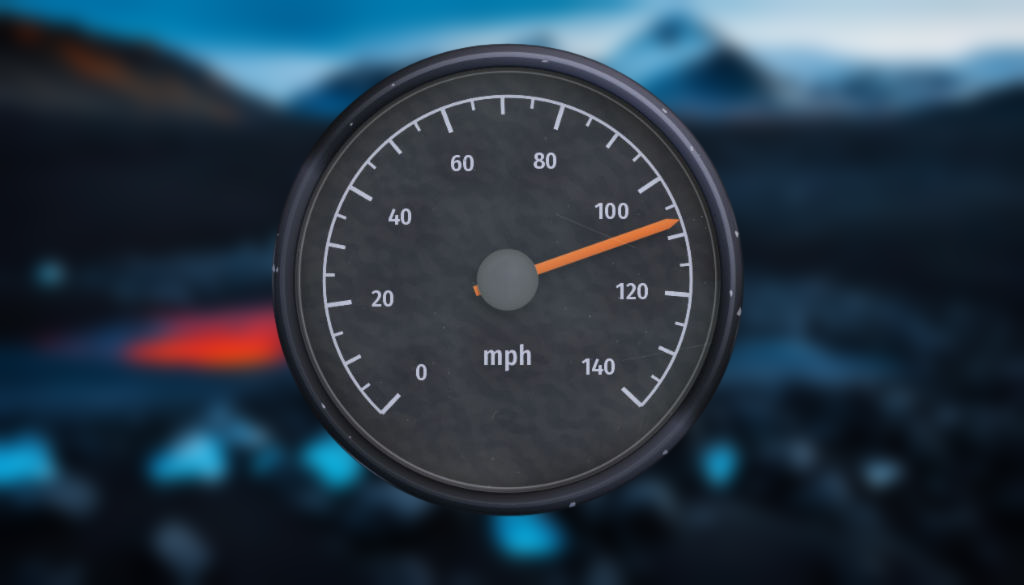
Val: 107.5 mph
